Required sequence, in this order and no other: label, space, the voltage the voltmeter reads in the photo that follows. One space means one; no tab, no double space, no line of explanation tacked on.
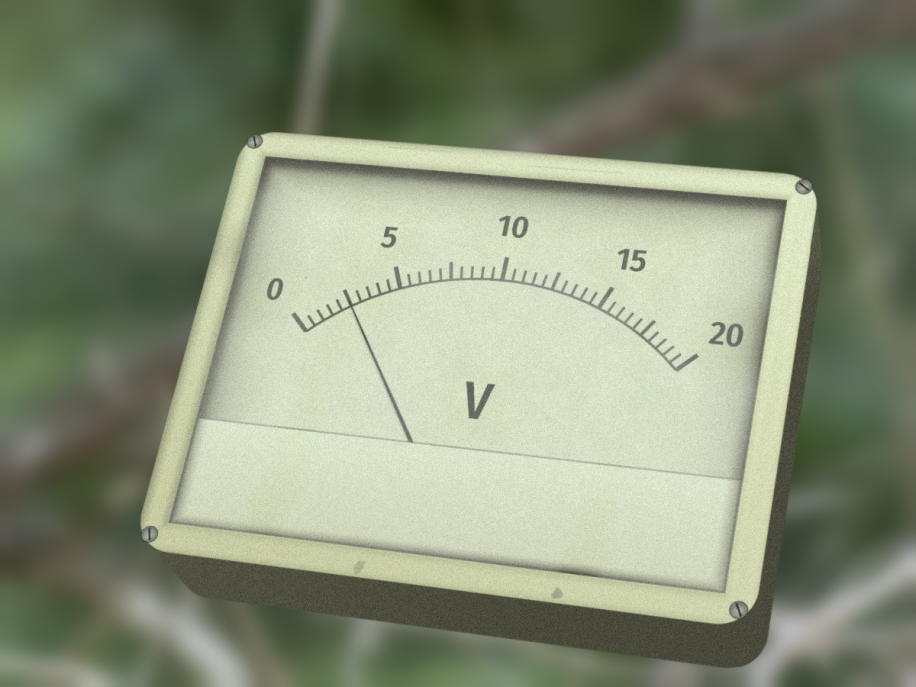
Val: 2.5 V
